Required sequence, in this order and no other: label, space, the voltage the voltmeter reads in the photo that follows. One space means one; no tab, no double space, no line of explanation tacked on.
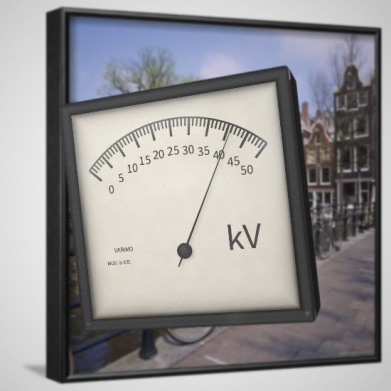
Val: 41 kV
